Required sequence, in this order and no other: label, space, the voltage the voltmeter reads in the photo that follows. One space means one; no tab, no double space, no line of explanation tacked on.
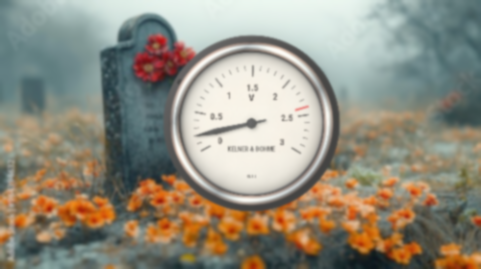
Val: 0.2 V
